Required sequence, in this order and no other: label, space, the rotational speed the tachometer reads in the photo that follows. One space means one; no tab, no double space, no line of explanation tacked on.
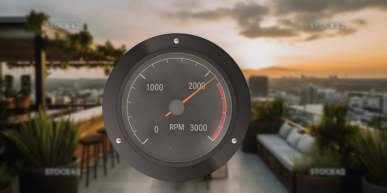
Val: 2100 rpm
